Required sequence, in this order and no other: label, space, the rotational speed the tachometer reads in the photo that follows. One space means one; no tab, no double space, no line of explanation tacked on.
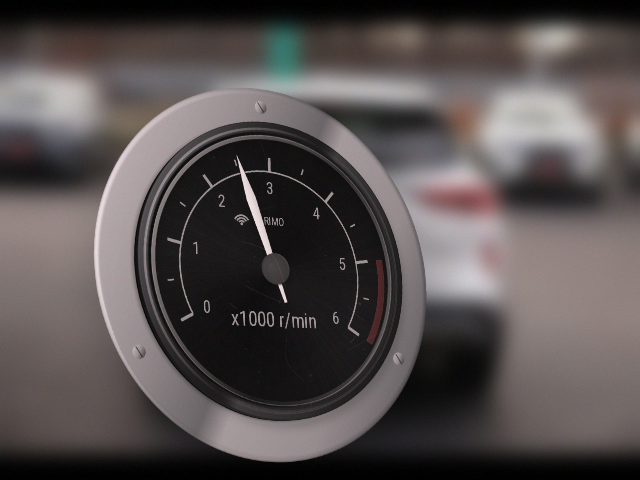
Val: 2500 rpm
